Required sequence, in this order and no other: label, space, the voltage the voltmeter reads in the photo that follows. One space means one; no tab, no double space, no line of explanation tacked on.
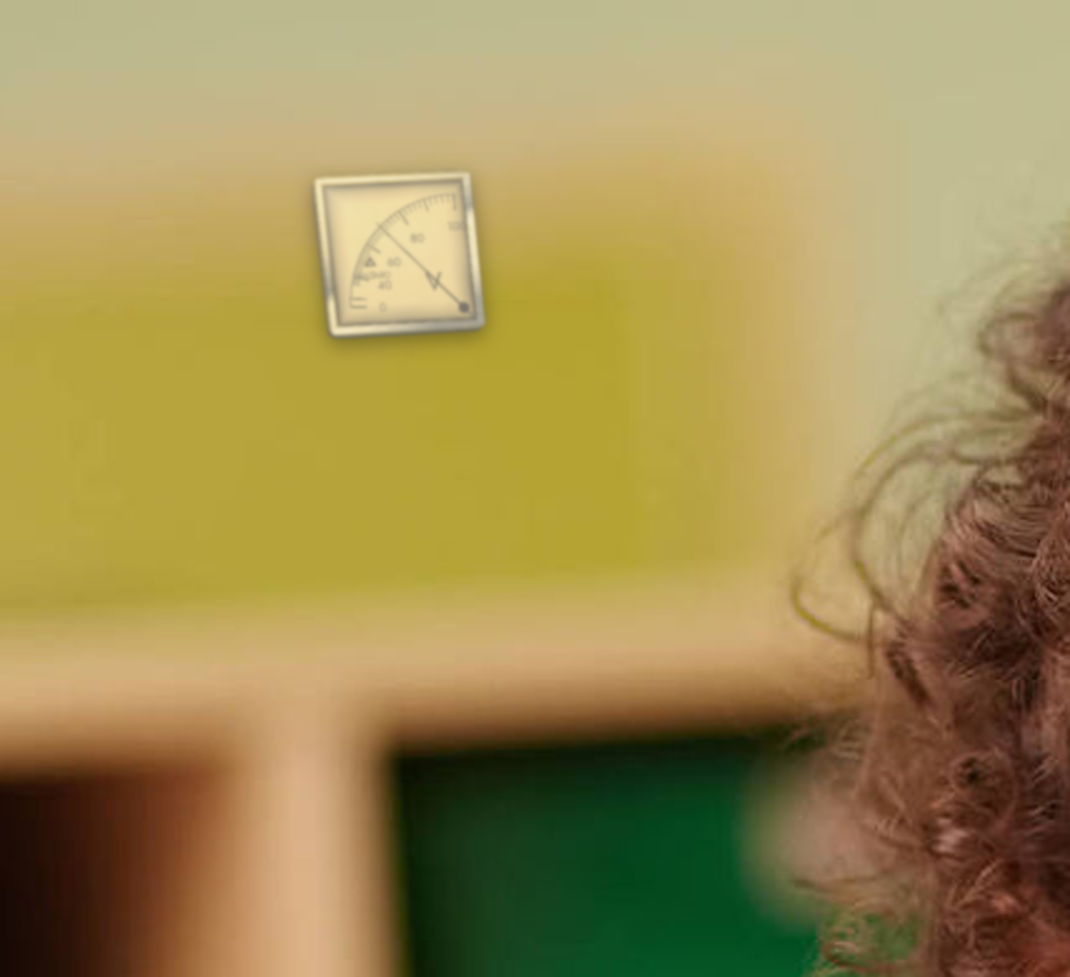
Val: 70 V
